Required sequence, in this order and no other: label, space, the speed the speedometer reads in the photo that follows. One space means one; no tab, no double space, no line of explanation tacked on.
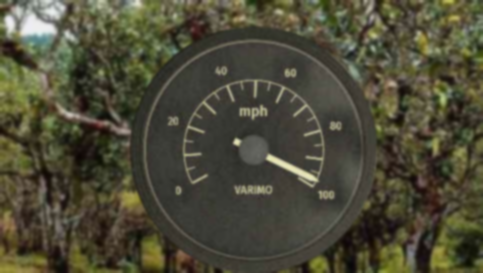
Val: 97.5 mph
